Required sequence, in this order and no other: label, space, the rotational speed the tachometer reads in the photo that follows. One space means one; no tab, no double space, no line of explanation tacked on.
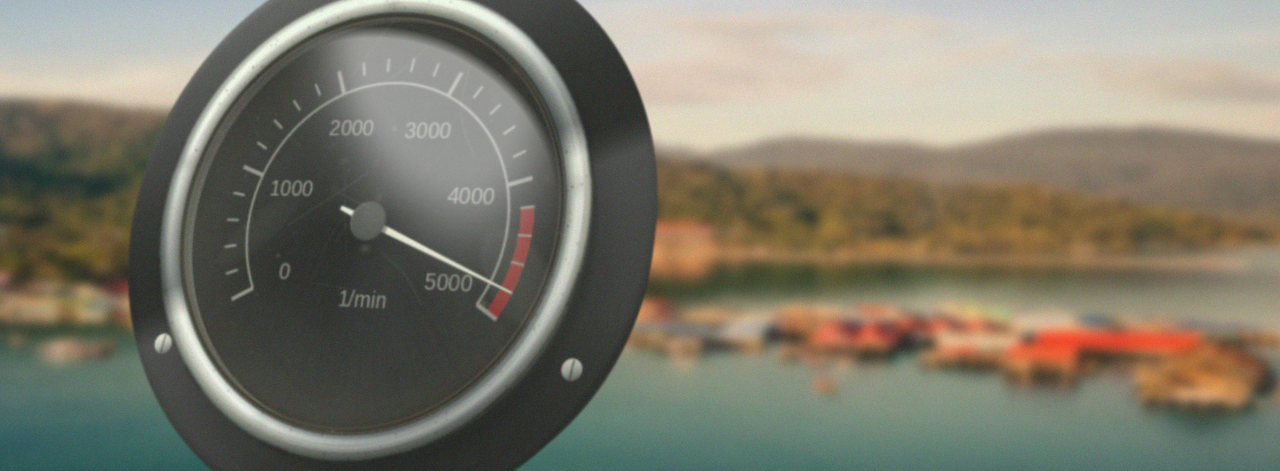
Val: 4800 rpm
